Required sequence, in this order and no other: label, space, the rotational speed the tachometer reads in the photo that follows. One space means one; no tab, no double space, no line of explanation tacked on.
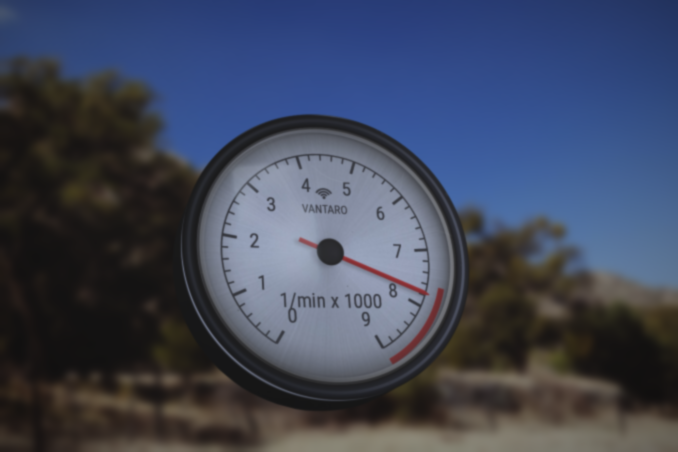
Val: 7800 rpm
